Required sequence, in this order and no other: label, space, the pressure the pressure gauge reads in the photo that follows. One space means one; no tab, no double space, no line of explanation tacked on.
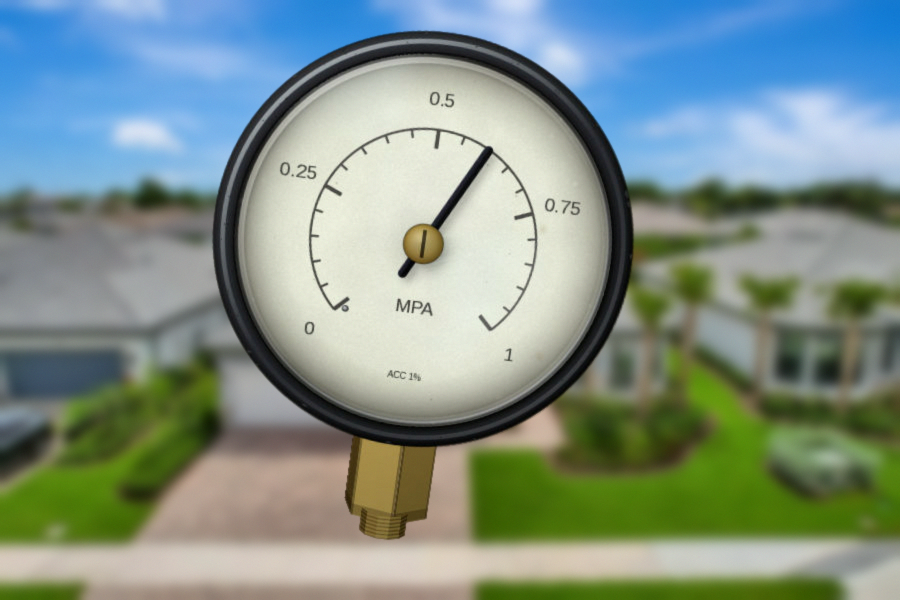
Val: 0.6 MPa
